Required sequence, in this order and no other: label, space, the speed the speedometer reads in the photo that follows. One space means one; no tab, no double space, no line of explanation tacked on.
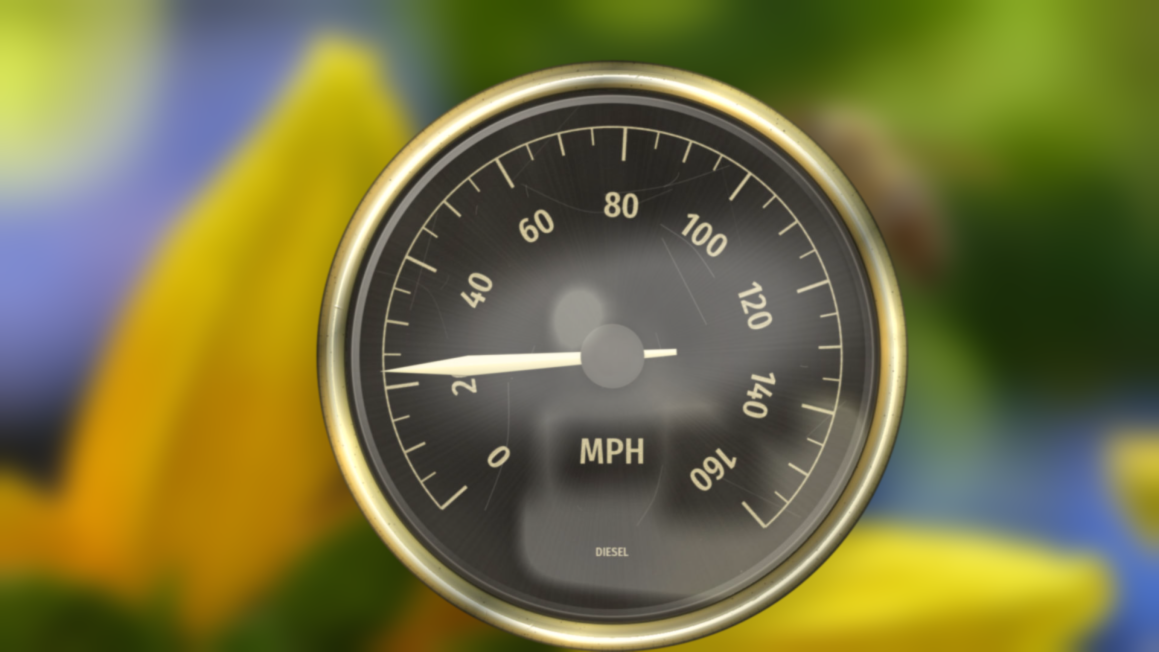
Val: 22.5 mph
